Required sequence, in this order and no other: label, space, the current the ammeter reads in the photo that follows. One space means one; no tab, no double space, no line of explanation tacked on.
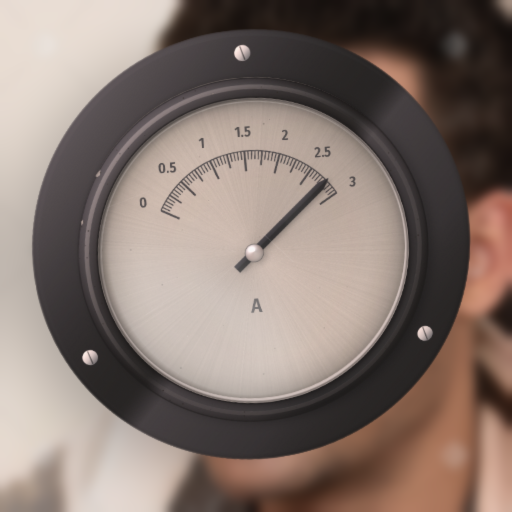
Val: 2.75 A
